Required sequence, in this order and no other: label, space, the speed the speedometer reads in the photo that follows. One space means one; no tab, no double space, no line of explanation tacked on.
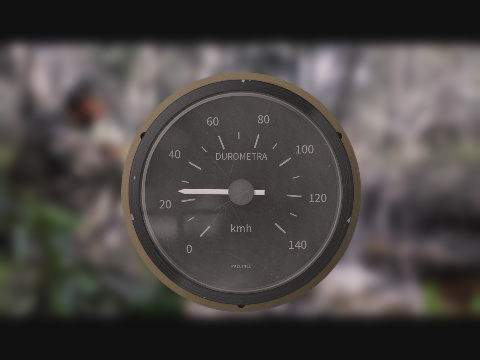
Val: 25 km/h
